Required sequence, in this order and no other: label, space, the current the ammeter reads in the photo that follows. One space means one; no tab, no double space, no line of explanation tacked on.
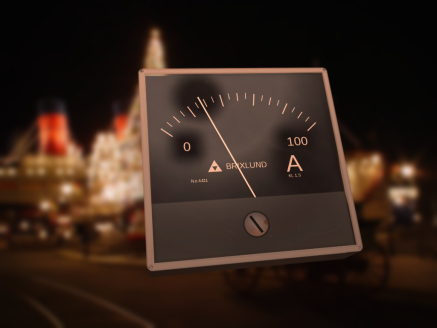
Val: 27.5 A
